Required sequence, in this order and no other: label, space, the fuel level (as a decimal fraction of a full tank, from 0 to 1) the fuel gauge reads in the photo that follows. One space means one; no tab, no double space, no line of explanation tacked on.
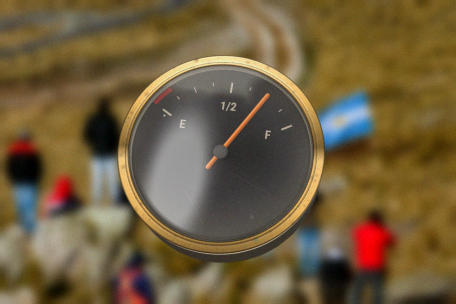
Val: 0.75
